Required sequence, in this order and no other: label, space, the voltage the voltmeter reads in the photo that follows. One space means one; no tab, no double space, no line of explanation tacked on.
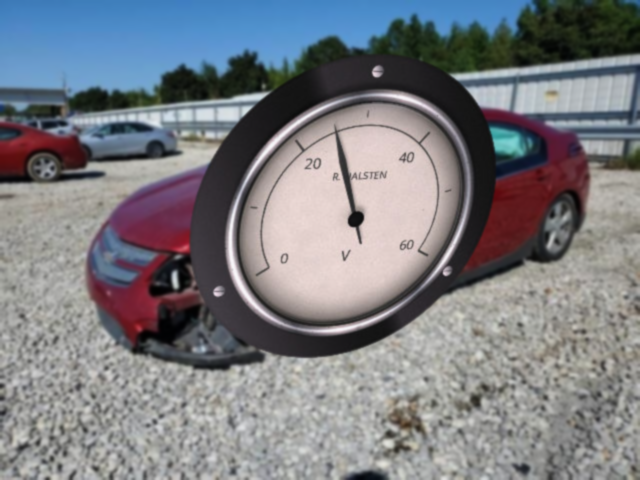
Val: 25 V
